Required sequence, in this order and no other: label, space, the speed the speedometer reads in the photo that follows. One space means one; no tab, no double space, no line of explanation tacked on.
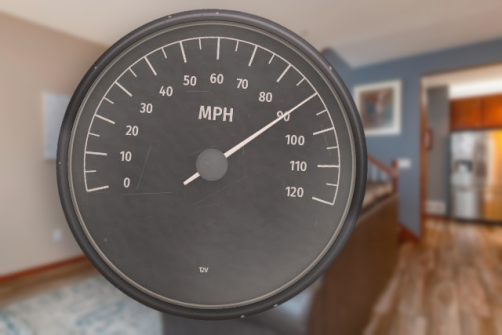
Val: 90 mph
